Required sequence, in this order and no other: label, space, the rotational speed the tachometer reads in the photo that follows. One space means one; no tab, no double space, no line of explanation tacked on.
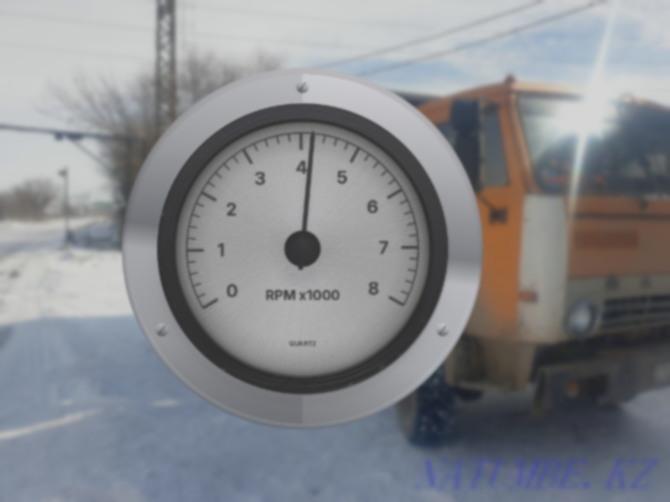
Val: 4200 rpm
